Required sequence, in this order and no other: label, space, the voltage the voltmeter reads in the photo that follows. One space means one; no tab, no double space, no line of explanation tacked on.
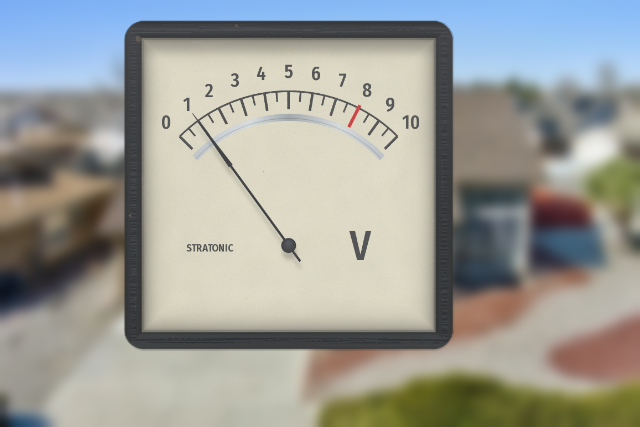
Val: 1 V
